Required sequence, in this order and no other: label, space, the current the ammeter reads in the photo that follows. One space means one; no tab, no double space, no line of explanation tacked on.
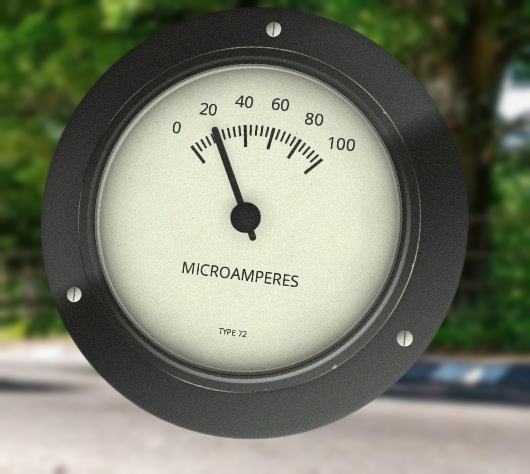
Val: 20 µA
